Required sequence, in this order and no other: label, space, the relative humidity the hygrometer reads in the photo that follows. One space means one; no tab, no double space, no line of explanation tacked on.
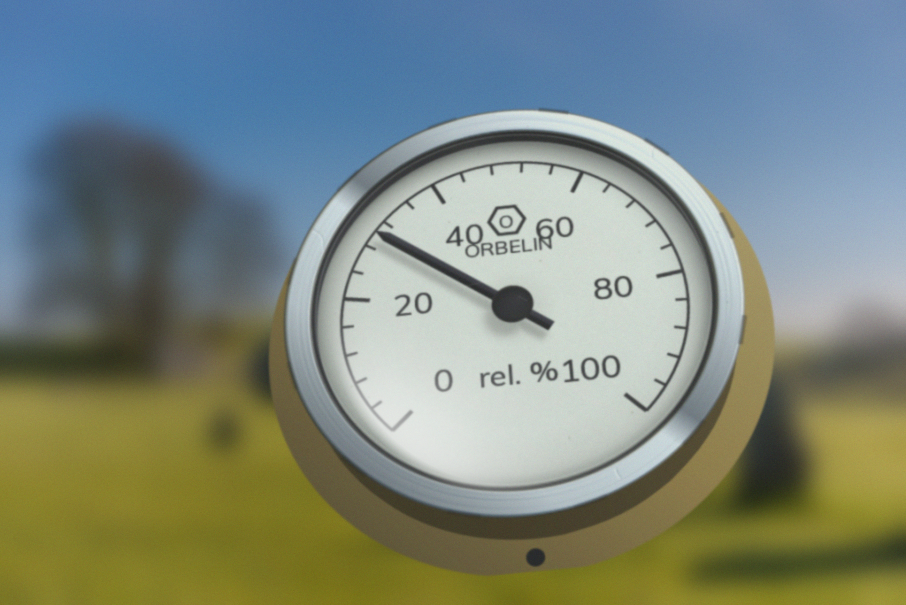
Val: 30 %
